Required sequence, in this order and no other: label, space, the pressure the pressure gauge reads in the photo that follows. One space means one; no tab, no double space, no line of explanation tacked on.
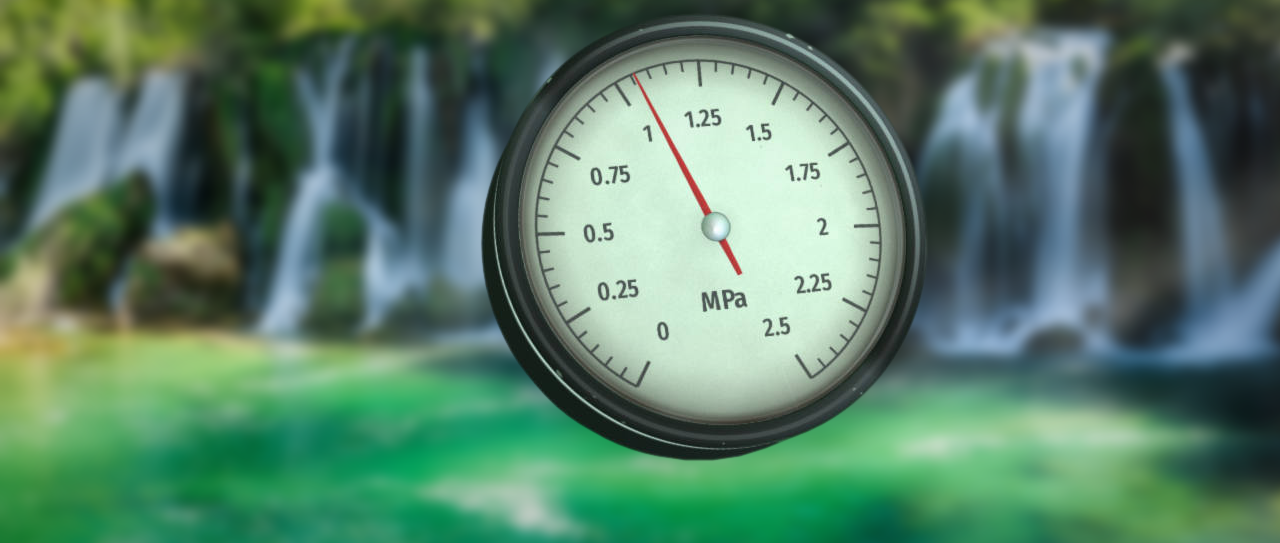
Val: 1.05 MPa
